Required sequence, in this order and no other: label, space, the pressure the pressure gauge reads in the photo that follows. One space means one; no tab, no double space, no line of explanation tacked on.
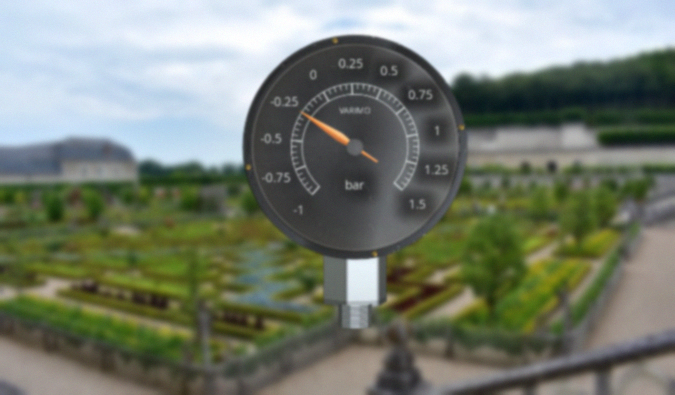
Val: -0.25 bar
